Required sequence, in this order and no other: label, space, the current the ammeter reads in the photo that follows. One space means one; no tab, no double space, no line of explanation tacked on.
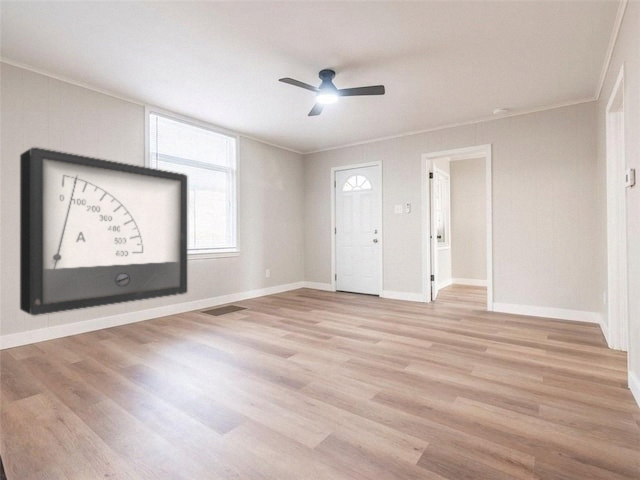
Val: 50 A
